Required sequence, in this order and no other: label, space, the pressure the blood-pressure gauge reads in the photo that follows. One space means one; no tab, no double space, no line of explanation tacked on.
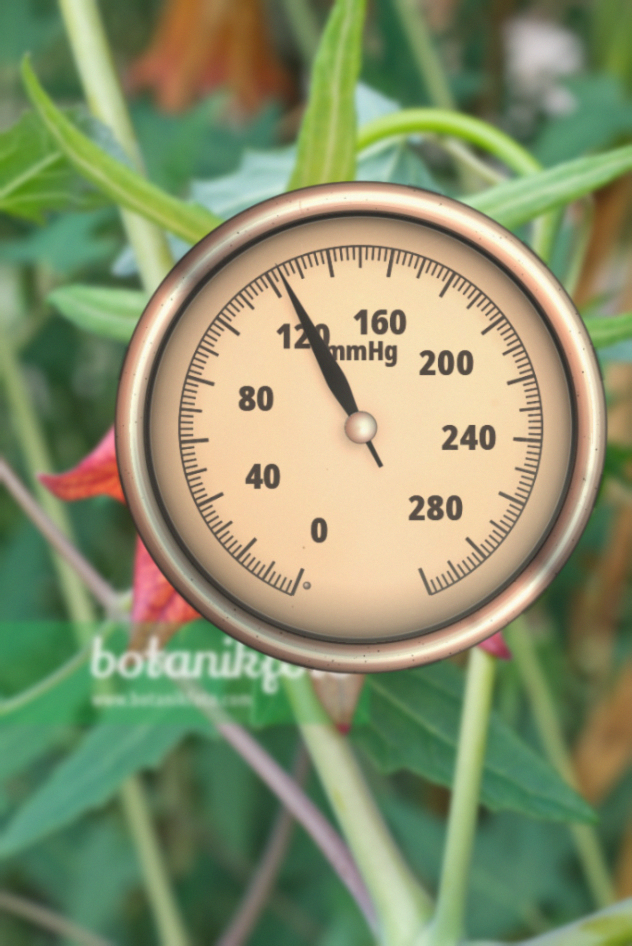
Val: 124 mmHg
